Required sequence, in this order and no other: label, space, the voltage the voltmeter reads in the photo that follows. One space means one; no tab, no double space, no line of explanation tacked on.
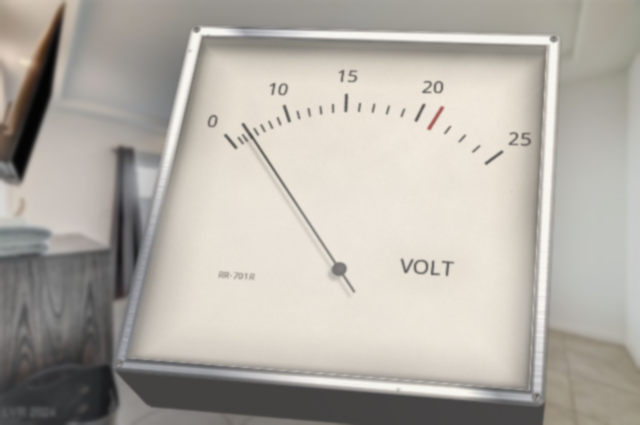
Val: 5 V
